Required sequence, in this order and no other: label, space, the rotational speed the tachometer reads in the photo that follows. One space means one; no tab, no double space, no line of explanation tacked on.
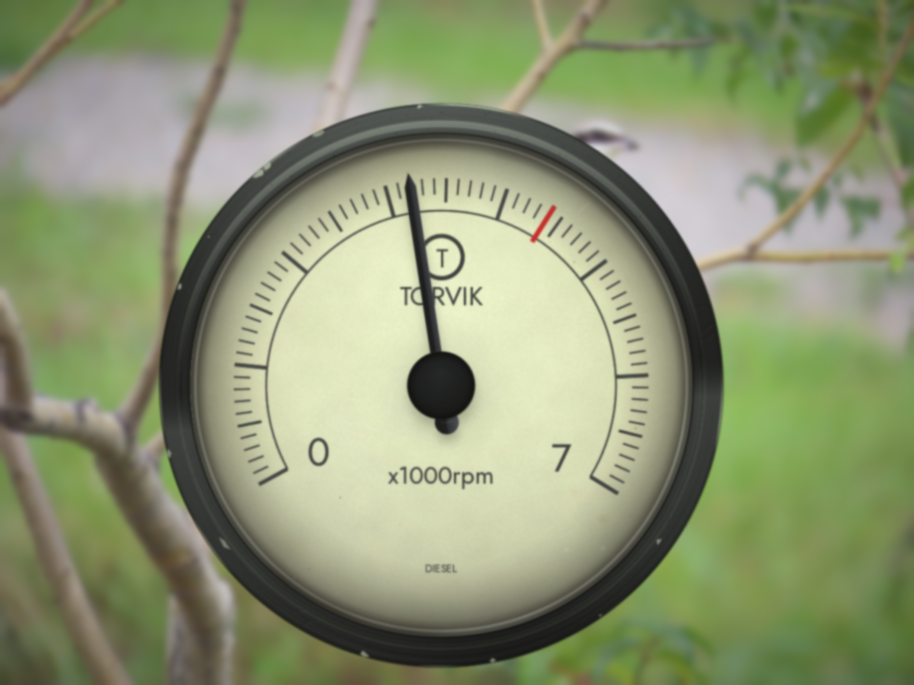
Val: 3200 rpm
